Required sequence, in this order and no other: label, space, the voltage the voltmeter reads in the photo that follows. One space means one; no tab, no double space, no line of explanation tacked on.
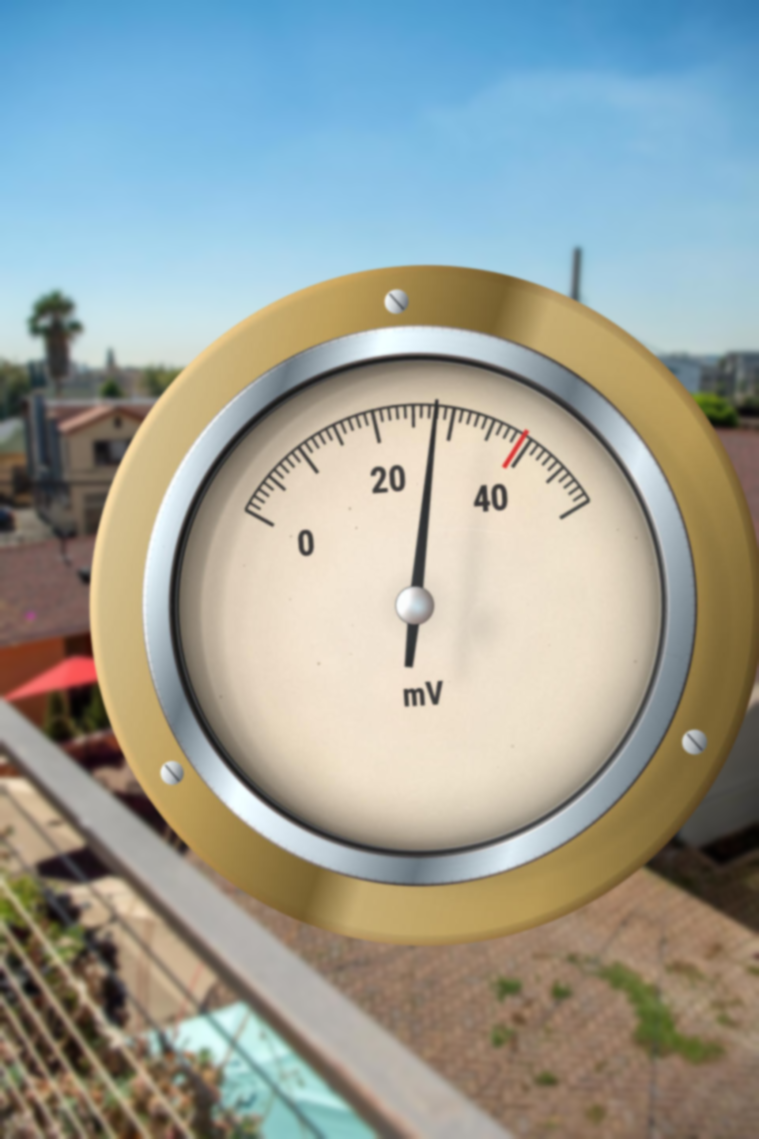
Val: 28 mV
